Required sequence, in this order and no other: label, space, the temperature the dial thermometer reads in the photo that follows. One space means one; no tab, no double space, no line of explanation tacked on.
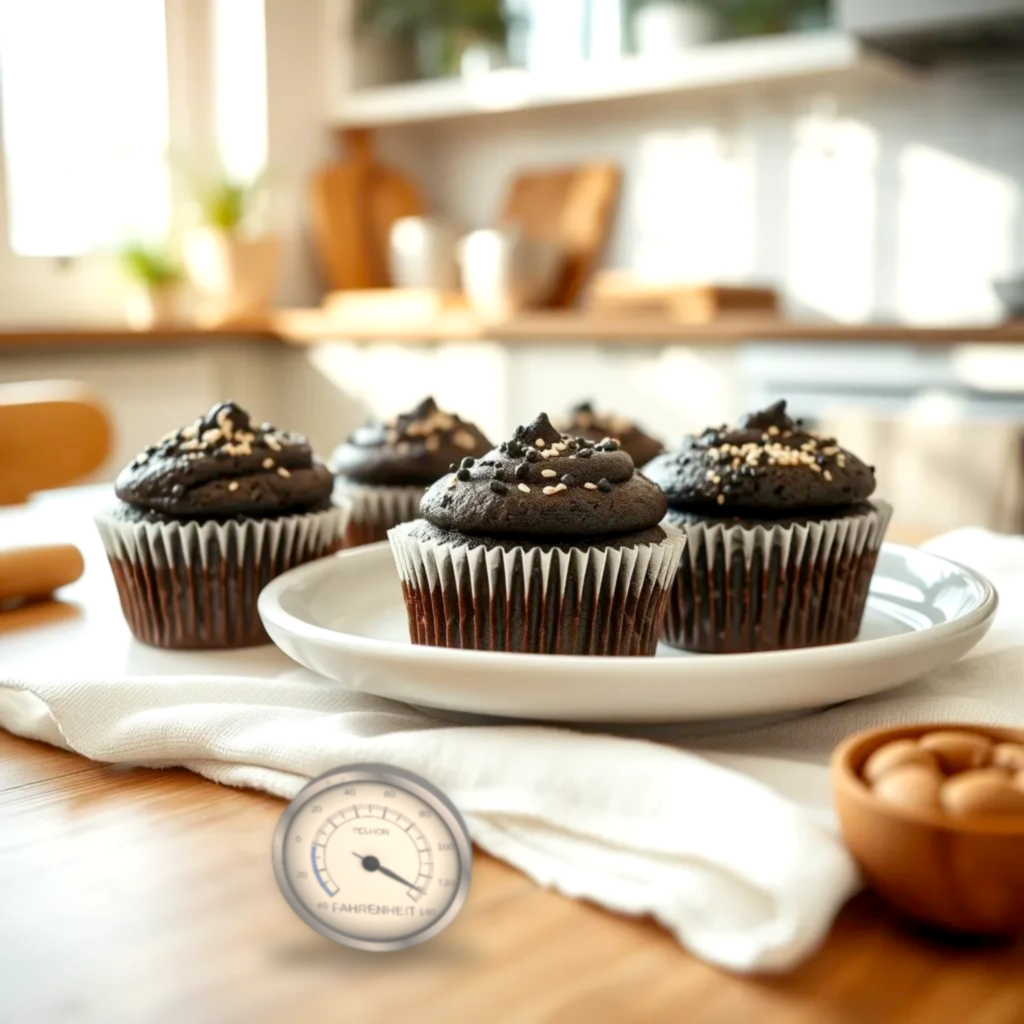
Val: 130 °F
